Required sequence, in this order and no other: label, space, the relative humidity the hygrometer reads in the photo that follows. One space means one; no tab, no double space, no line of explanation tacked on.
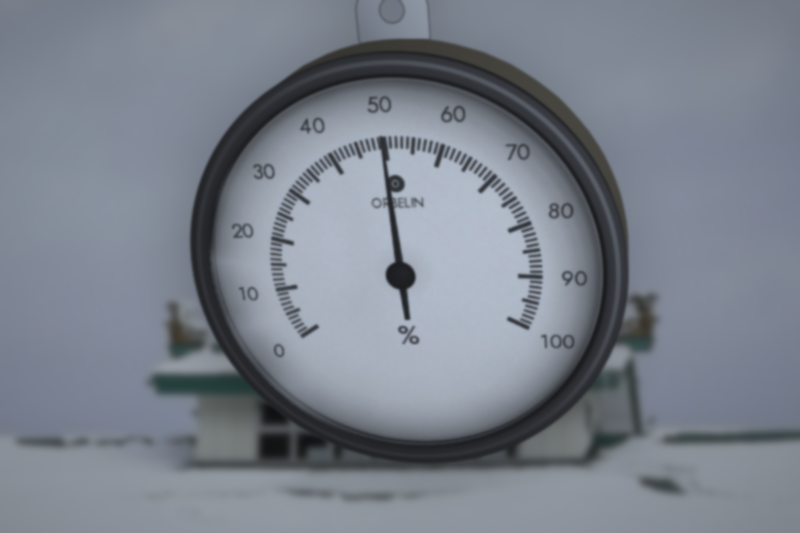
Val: 50 %
